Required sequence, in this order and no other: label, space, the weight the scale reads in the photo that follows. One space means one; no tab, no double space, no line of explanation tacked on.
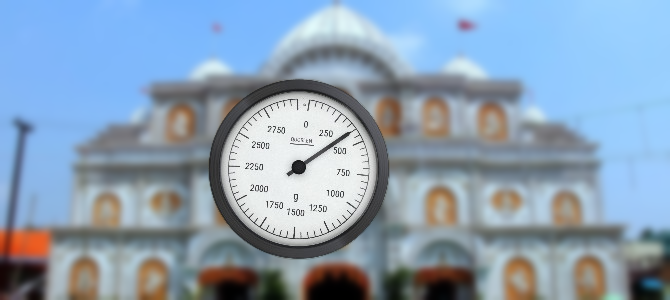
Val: 400 g
